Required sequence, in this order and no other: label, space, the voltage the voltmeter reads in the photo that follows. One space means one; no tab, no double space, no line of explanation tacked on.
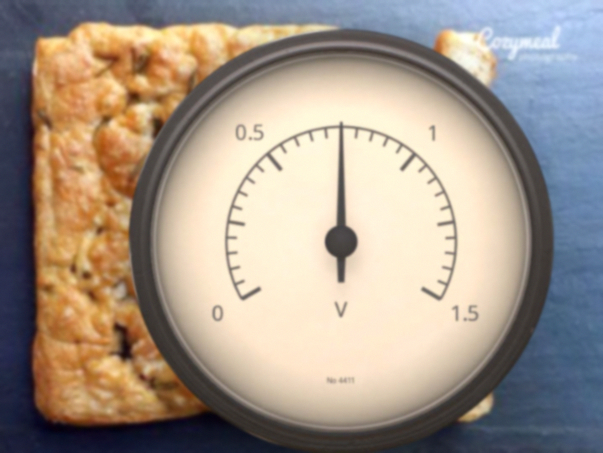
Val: 0.75 V
